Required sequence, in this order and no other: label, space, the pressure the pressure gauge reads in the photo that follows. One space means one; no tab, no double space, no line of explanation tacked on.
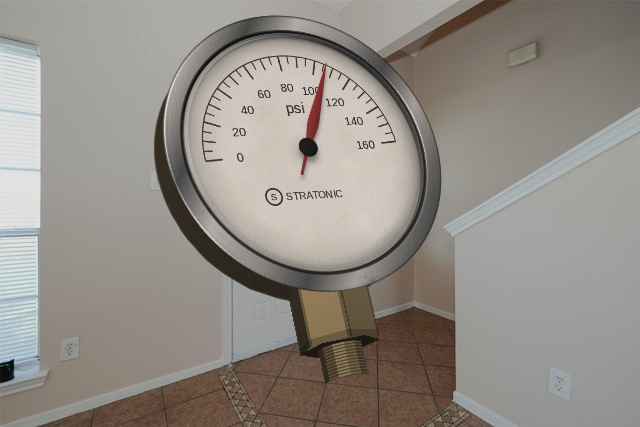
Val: 105 psi
